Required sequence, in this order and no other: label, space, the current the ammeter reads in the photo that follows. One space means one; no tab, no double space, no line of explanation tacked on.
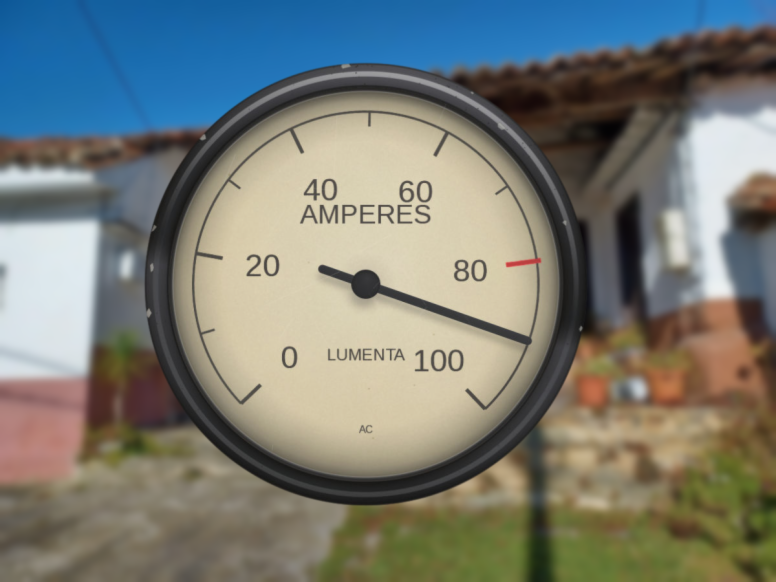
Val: 90 A
